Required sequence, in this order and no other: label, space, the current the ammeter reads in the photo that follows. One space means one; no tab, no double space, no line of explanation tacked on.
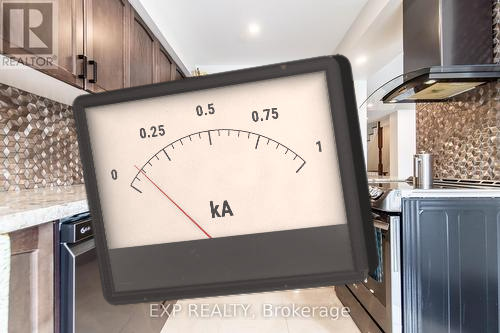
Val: 0.1 kA
